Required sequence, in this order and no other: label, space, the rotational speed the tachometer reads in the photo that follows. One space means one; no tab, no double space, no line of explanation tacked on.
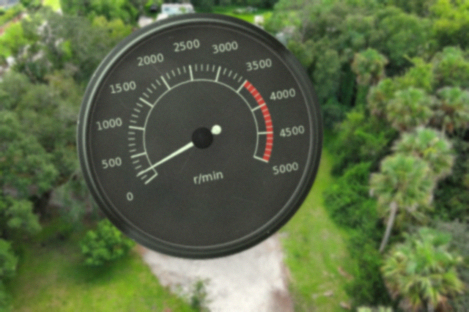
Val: 200 rpm
